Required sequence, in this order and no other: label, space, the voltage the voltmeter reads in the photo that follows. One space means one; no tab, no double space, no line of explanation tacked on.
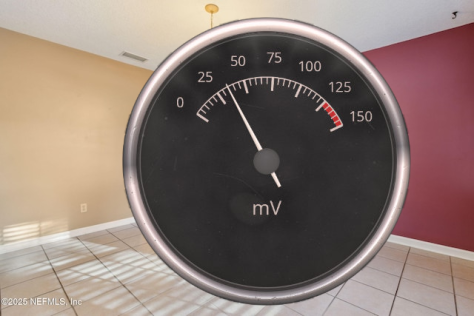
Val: 35 mV
